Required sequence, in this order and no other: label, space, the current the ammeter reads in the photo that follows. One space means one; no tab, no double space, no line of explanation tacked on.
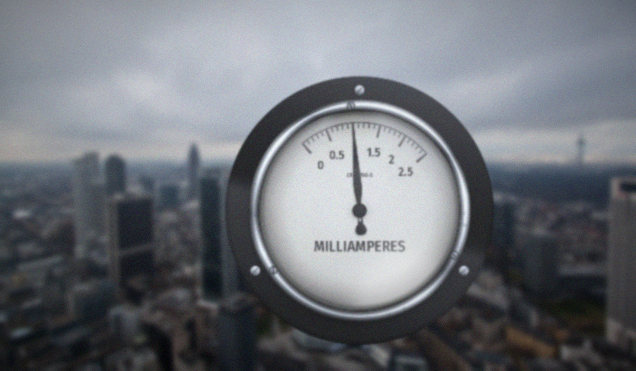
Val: 1 mA
